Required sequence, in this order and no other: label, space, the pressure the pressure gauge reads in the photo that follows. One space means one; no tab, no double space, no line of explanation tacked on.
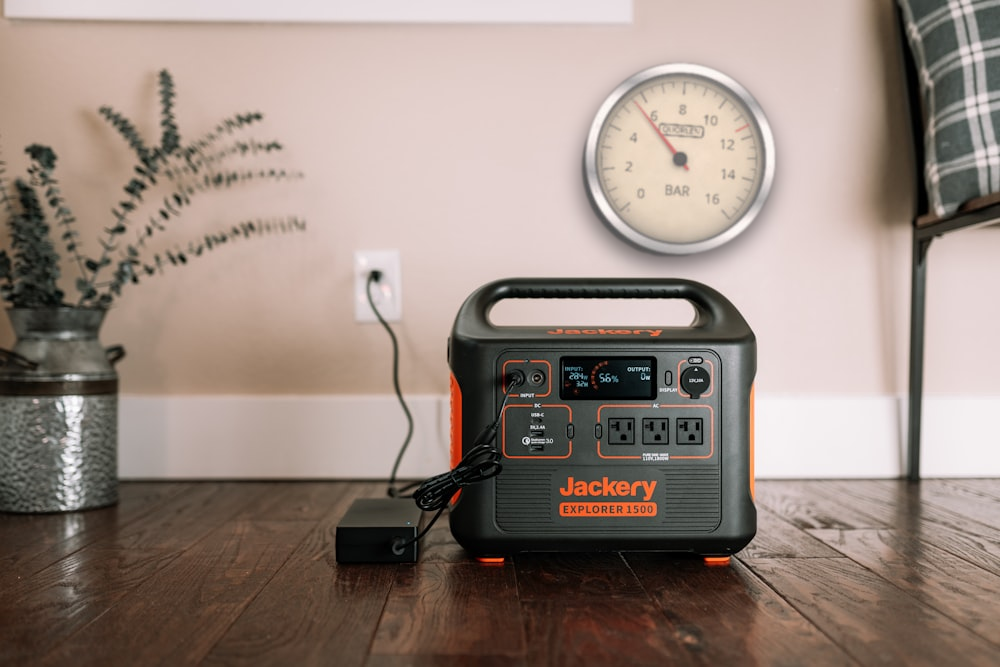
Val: 5.5 bar
